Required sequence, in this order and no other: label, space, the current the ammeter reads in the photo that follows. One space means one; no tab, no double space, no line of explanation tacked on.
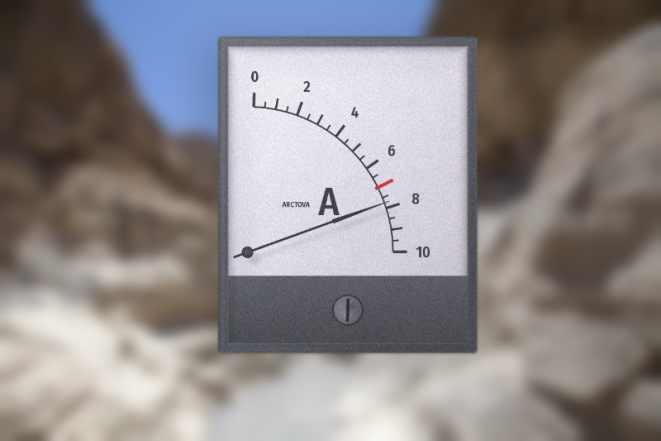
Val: 7.75 A
